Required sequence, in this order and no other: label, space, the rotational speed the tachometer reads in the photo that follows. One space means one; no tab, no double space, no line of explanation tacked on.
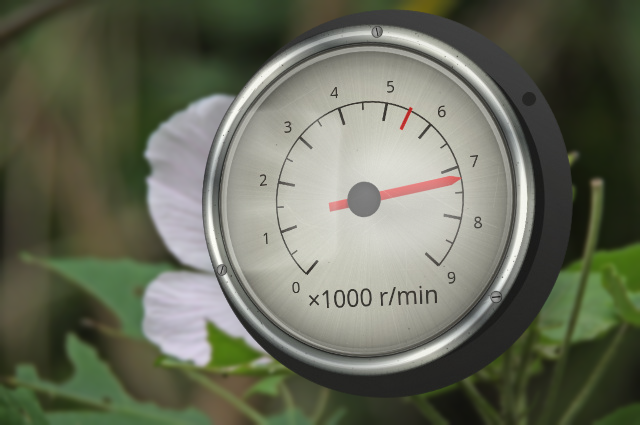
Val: 7250 rpm
